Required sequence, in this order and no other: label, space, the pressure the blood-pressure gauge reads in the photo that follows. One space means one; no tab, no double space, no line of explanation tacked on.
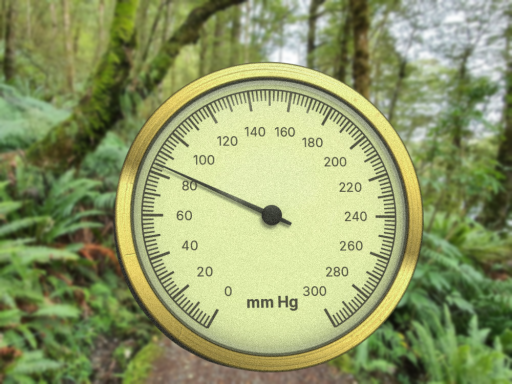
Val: 84 mmHg
